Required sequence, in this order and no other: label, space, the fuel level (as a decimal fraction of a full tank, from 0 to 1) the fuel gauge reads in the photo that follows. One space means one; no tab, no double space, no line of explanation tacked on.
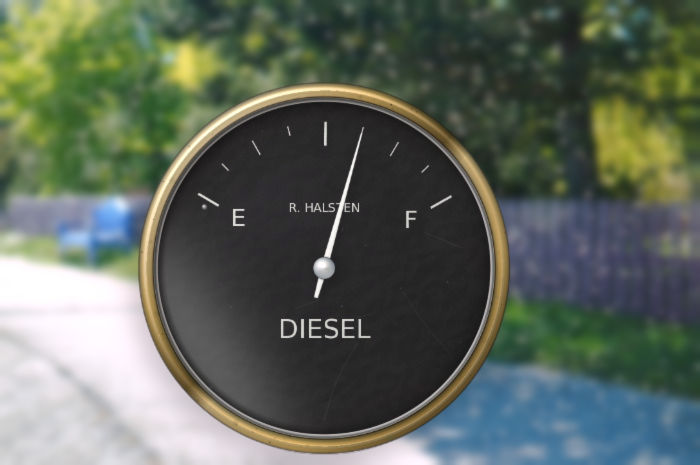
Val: 0.625
